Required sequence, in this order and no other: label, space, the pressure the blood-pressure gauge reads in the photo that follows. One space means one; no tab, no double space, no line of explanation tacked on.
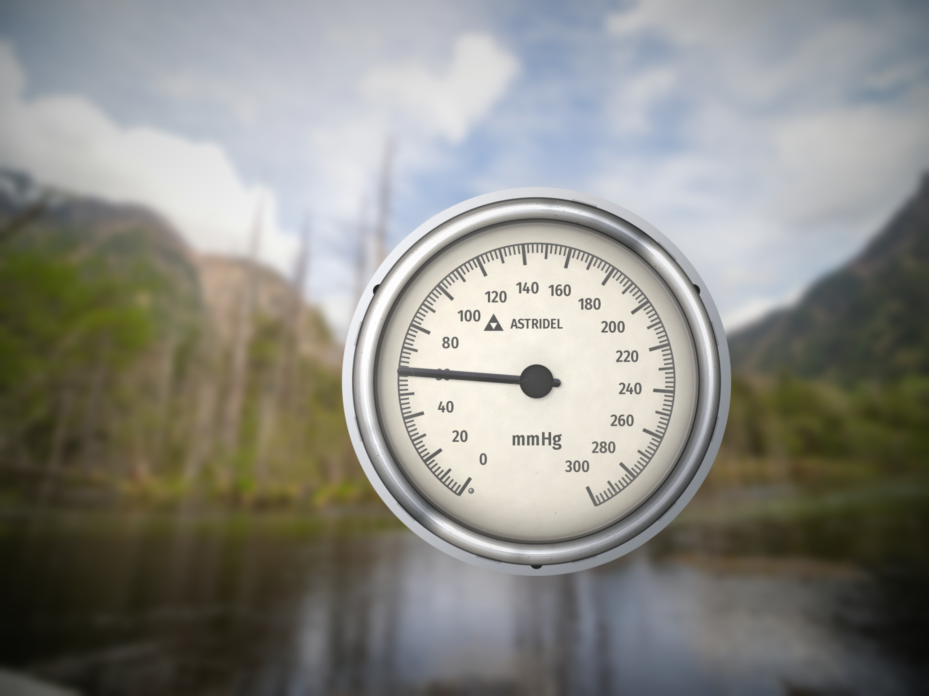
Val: 60 mmHg
